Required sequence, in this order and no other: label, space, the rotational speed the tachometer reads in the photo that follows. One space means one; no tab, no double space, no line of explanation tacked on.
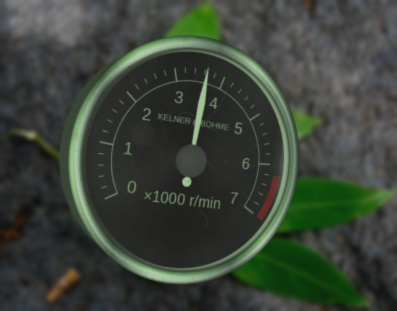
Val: 3600 rpm
